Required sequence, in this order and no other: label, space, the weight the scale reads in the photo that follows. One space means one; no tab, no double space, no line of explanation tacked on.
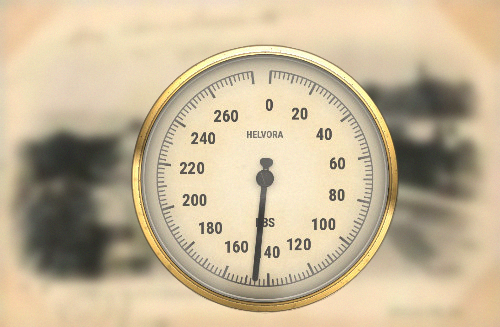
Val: 146 lb
